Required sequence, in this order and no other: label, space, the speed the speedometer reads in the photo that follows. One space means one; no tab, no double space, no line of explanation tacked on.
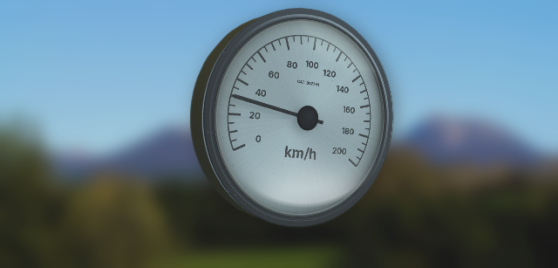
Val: 30 km/h
